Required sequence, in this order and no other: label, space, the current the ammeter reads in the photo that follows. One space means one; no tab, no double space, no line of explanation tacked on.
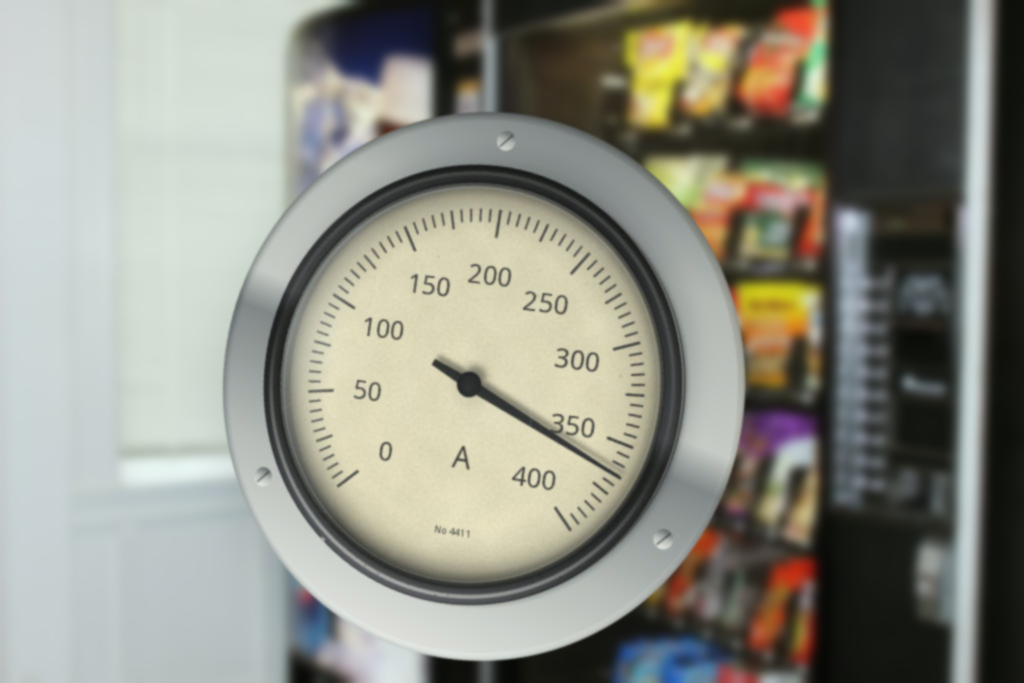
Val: 365 A
